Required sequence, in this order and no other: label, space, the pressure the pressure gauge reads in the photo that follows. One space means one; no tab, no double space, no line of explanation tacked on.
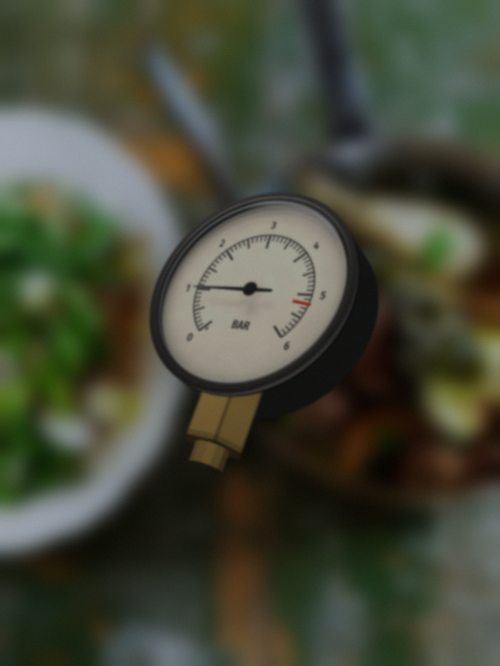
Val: 1 bar
